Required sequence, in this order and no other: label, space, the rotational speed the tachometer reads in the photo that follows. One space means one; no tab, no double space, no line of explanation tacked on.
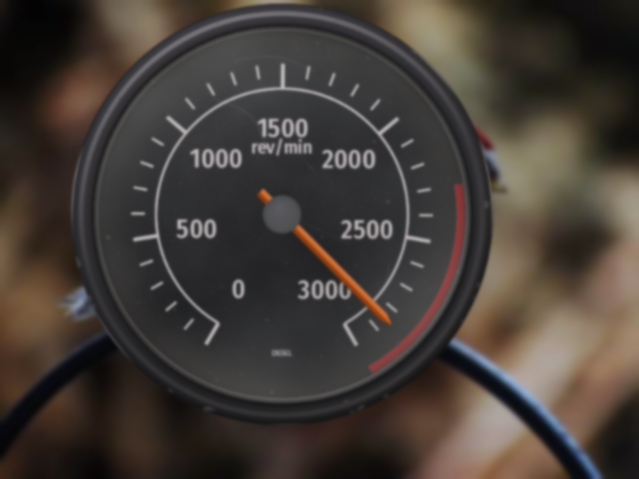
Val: 2850 rpm
